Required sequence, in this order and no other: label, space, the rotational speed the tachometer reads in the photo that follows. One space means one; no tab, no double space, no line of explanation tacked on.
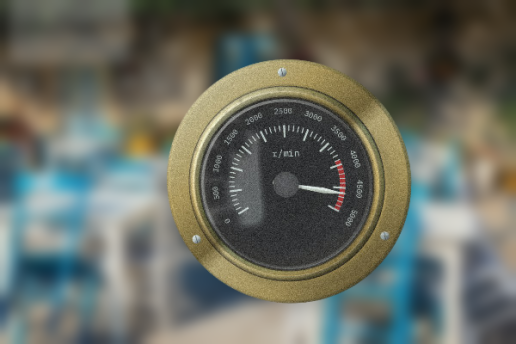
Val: 4600 rpm
